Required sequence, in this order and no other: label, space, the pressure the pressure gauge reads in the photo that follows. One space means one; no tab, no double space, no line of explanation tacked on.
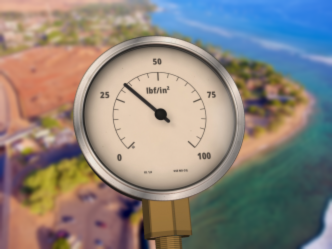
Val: 32.5 psi
